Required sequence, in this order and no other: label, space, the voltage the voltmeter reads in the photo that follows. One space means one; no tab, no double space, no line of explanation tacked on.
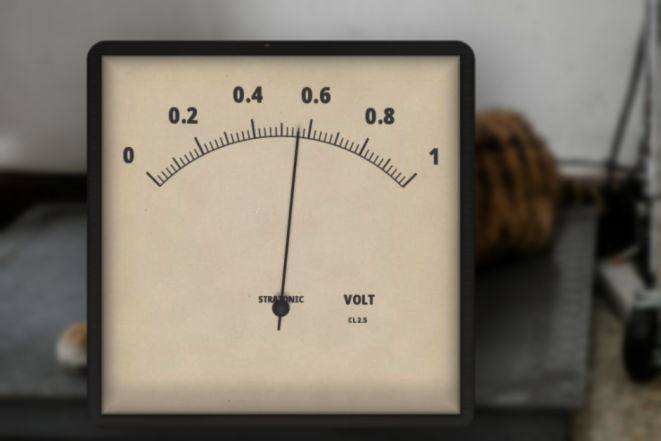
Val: 0.56 V
